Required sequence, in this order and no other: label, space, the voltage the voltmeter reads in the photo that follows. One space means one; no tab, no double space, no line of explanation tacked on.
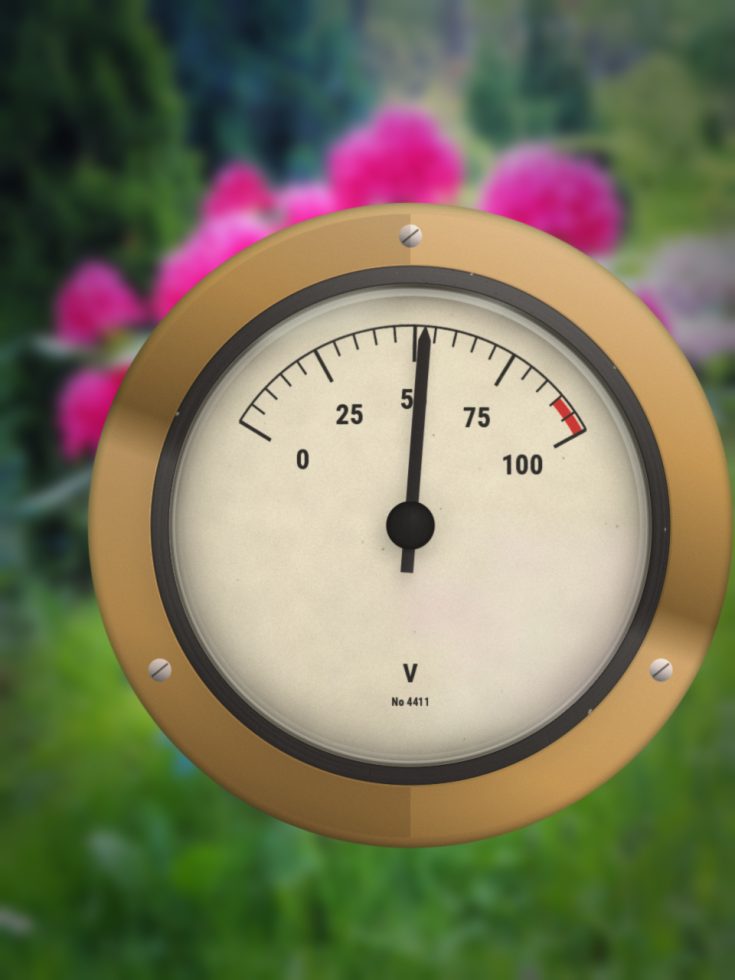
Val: 52.5 V
